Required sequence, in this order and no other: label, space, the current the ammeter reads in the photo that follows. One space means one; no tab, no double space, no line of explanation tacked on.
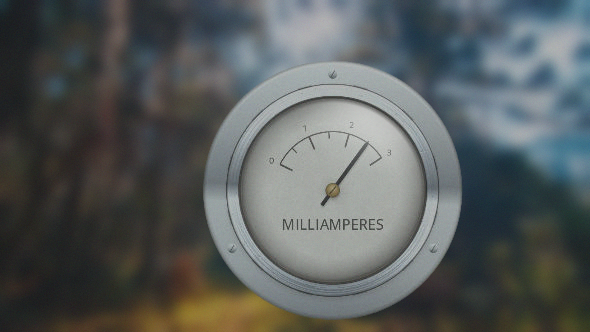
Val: 2.5 mA
